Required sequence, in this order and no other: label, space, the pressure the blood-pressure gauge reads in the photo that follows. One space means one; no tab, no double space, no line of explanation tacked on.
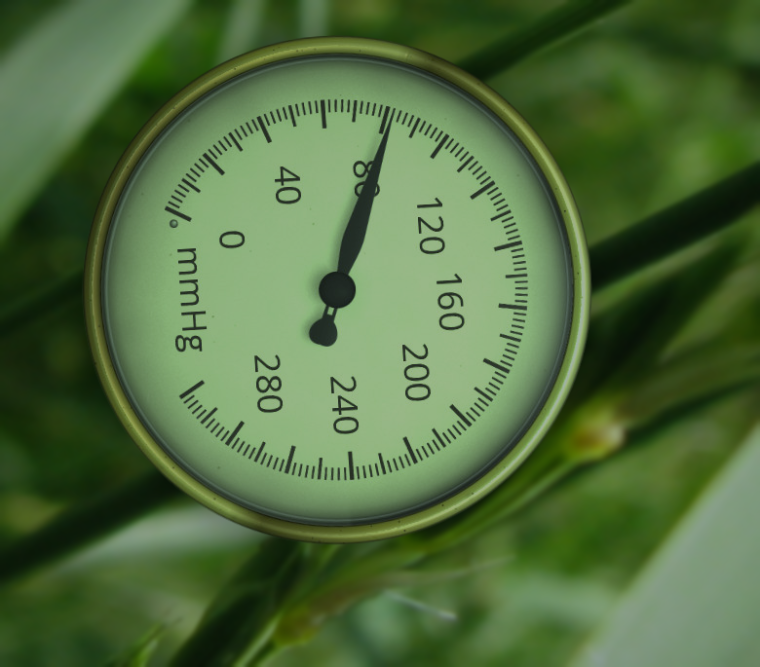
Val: 82 mmHg
